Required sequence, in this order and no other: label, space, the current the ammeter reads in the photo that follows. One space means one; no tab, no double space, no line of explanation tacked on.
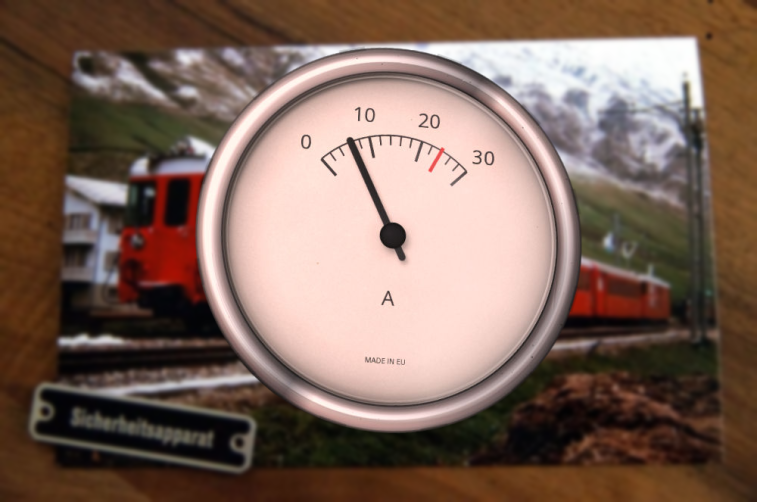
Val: 6 A
